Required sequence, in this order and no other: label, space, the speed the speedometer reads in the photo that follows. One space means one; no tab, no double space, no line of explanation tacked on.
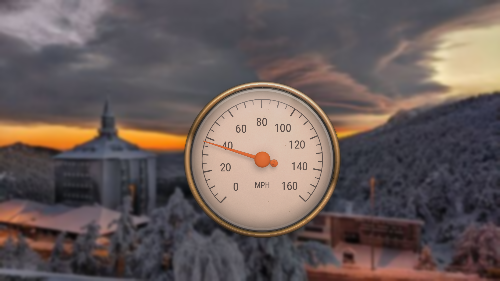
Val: 37.5 mph
